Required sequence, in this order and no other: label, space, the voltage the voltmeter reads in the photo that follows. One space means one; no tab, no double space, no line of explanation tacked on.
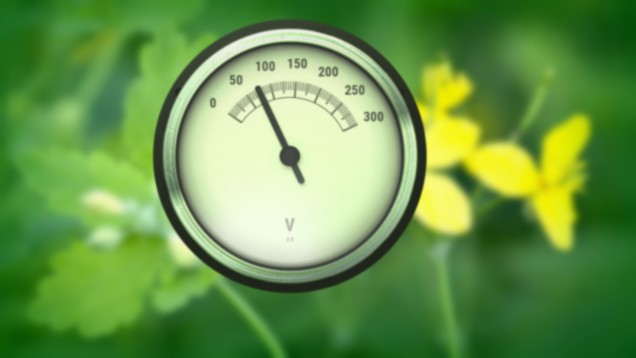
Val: 75 V
